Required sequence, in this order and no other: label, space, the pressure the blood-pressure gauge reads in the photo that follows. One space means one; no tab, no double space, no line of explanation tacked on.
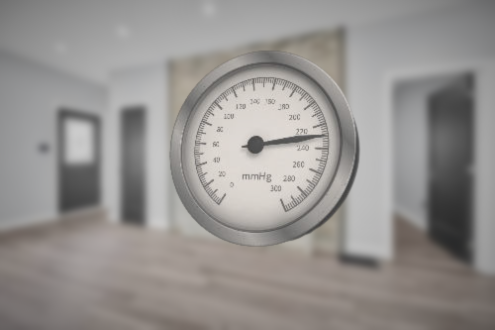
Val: 230 mmHg
